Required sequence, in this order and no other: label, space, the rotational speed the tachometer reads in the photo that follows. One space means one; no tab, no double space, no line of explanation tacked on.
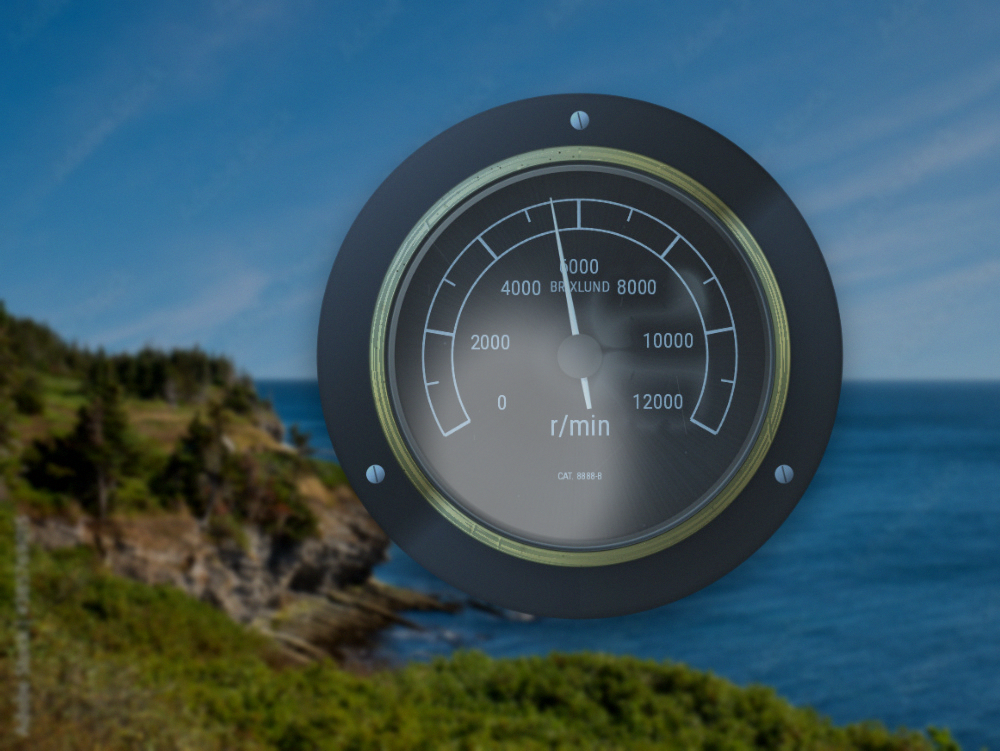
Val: 5500 rpm
